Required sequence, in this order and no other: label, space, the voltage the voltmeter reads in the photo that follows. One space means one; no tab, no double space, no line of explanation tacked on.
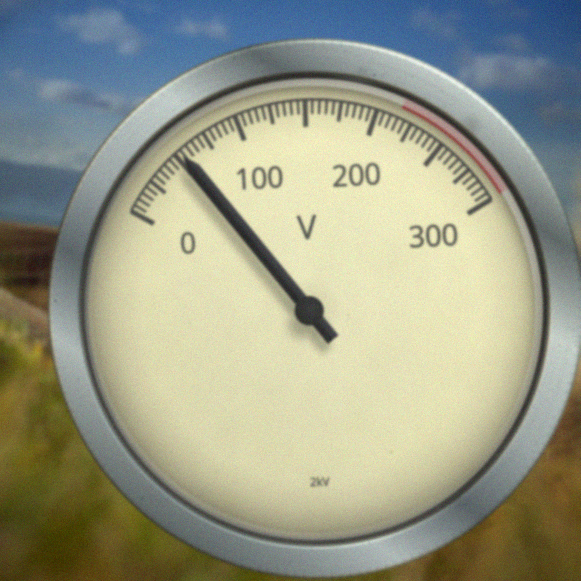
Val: 55 V
